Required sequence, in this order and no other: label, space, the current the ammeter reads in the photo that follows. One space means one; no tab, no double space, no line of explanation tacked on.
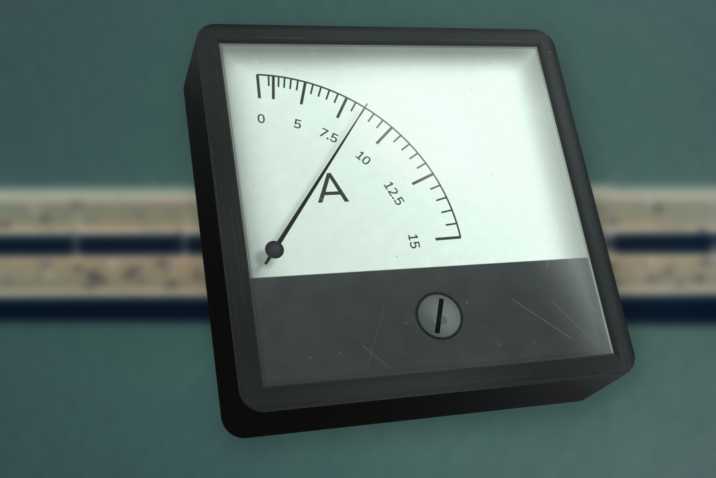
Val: 8.5 A
